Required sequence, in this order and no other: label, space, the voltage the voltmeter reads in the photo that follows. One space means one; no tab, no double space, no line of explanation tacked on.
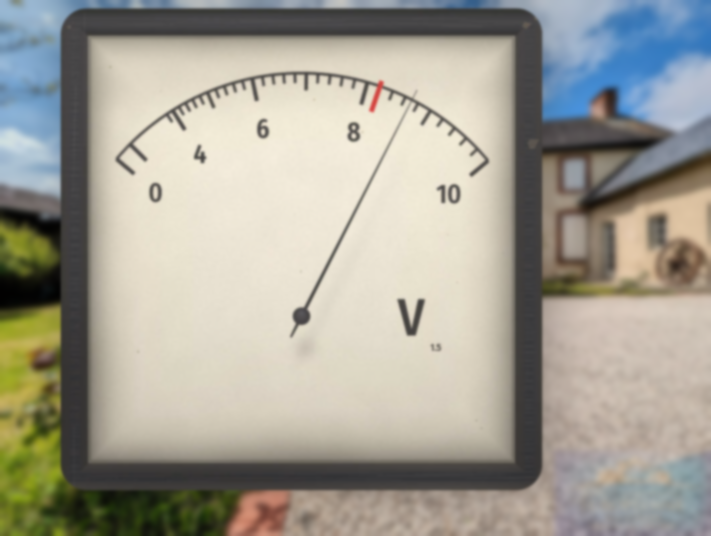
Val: 8.7 V
